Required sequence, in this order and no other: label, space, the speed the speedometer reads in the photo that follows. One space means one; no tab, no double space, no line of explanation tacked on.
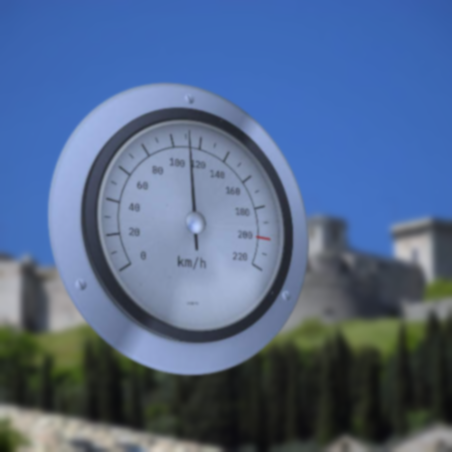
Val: 110 km/h
